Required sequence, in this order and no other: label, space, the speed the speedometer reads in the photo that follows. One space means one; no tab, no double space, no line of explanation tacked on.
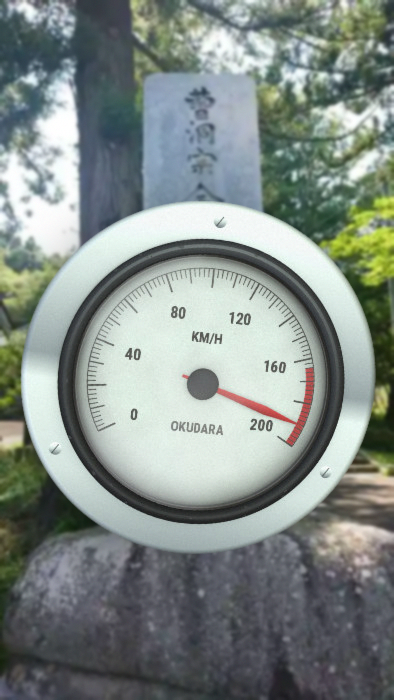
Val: 190 km/h
